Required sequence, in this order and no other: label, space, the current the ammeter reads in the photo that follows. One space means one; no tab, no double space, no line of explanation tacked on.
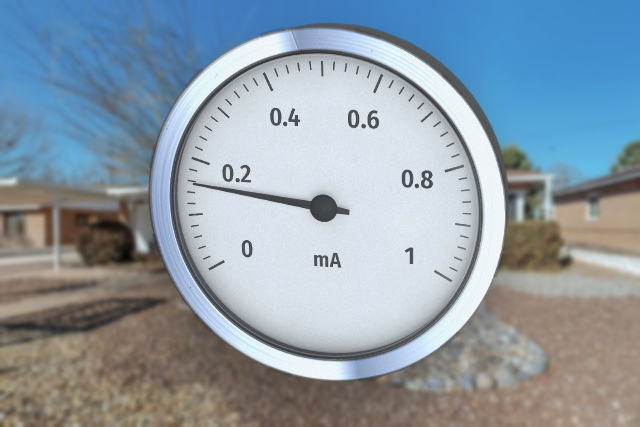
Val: 0.16 mA
